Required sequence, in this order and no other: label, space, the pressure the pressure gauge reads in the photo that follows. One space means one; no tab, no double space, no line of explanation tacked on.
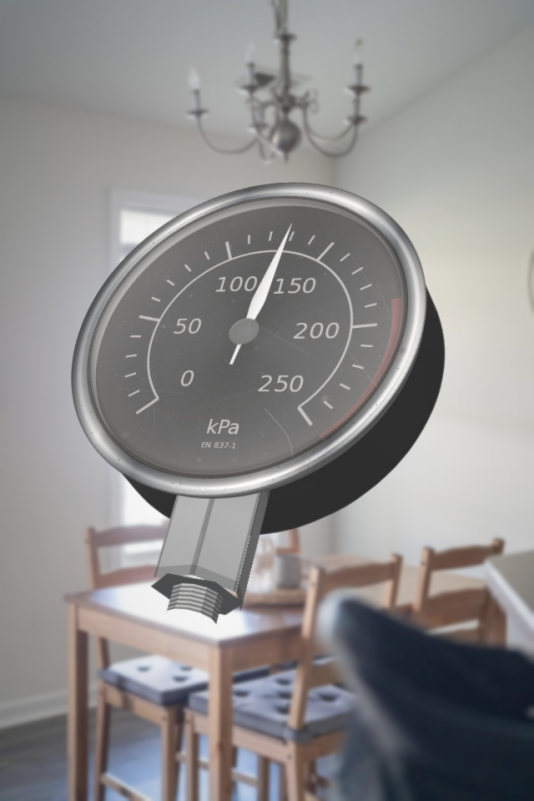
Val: 130 kPa
